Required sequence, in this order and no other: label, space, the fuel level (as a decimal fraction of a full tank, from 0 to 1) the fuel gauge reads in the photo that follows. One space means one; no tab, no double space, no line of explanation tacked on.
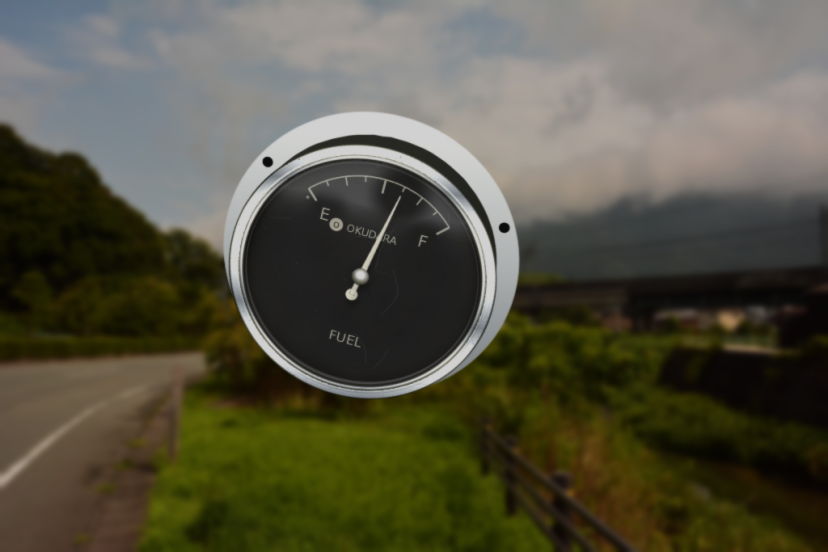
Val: 0.625
